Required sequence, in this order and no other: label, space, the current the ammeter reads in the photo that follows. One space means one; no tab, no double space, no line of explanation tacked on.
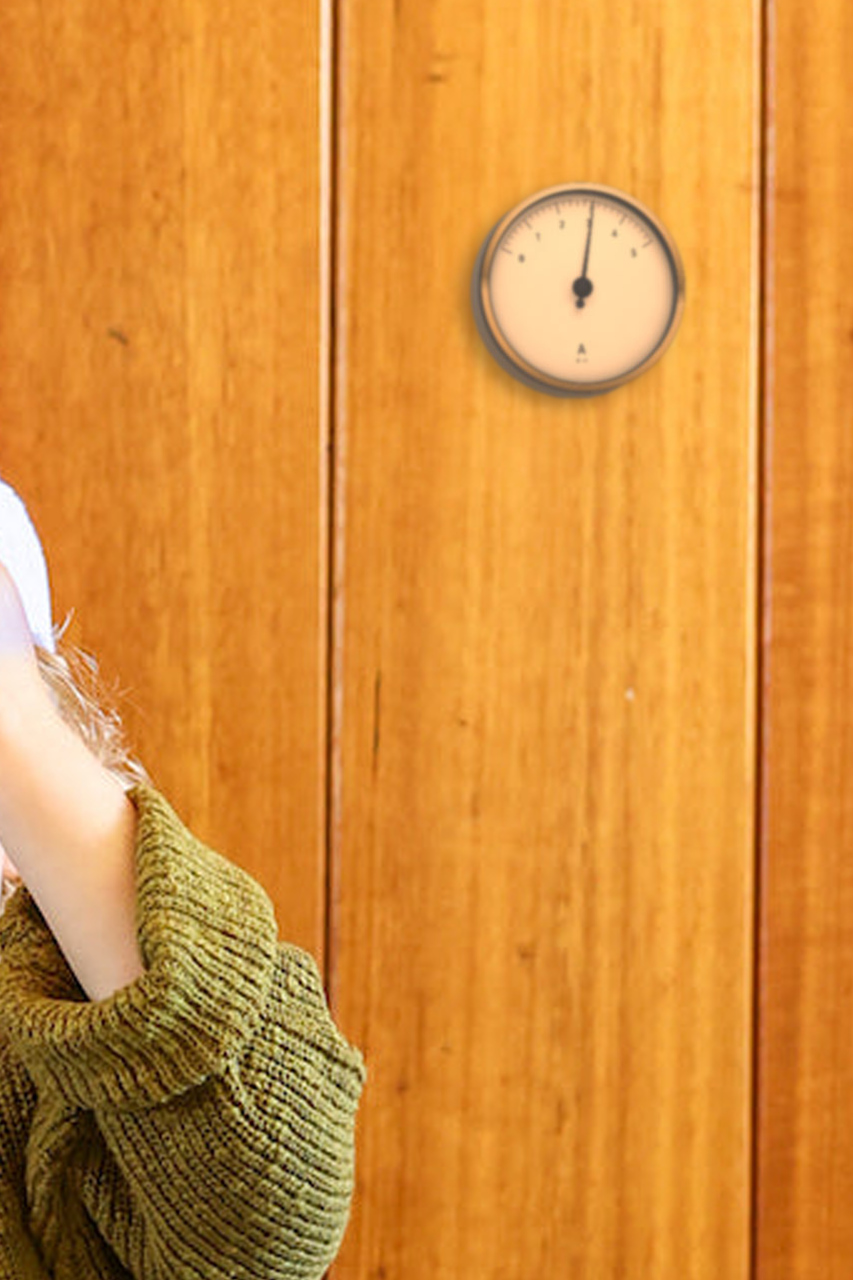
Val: 3 A
